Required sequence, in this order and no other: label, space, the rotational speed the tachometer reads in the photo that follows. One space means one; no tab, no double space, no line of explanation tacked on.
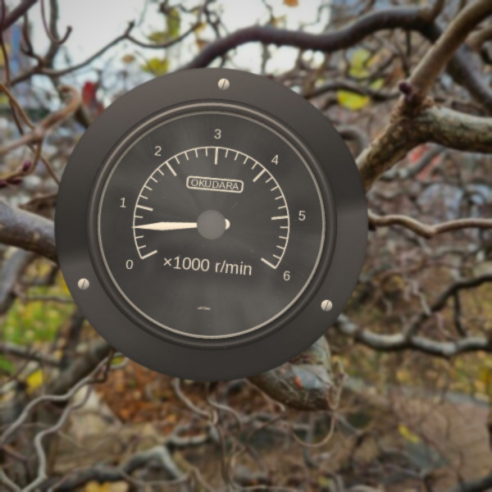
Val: 600 rpm
